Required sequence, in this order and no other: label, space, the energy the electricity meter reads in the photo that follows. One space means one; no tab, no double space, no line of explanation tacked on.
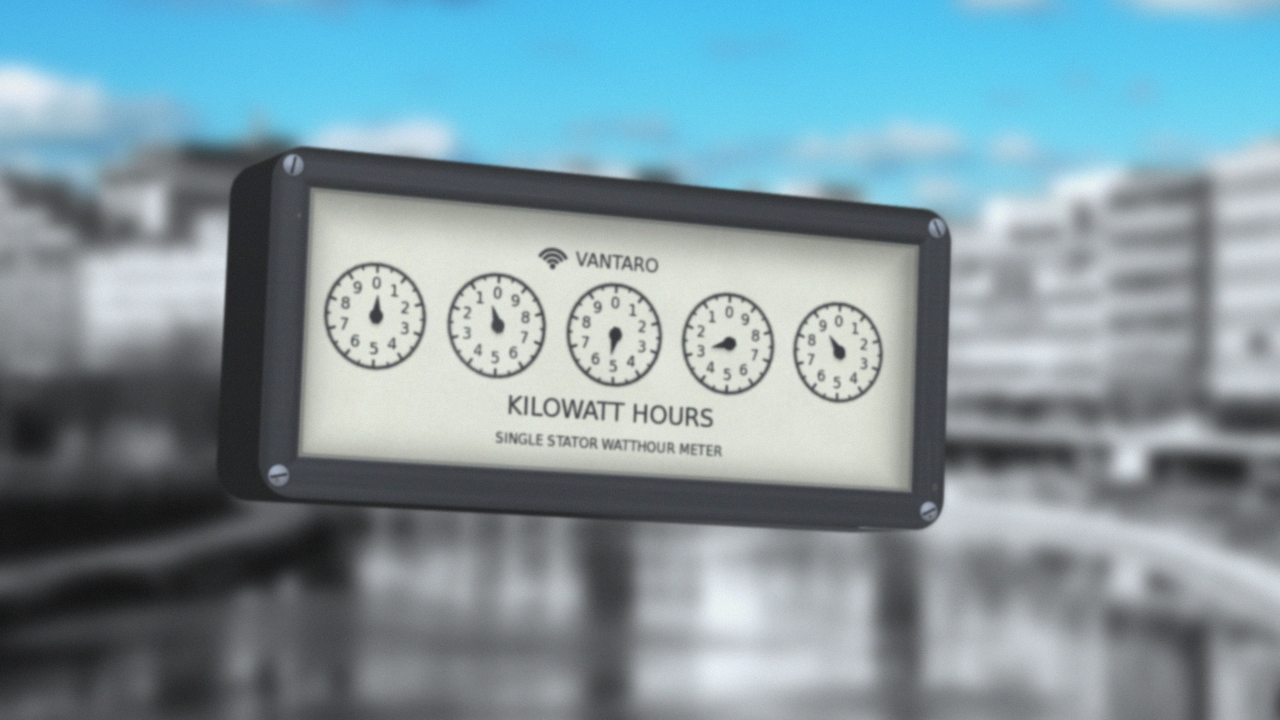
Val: 529 kWh
